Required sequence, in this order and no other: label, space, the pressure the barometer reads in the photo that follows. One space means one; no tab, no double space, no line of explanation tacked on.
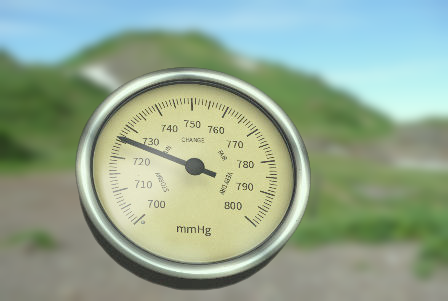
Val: 725 mmHg
